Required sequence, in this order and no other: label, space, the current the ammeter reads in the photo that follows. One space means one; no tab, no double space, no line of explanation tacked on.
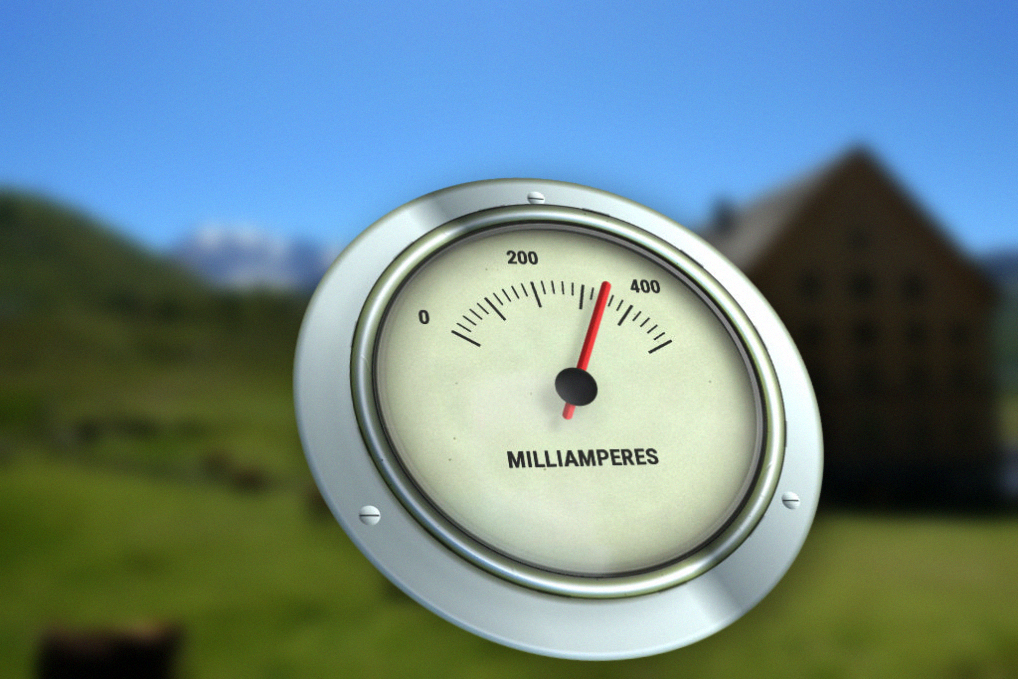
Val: 340 mA
